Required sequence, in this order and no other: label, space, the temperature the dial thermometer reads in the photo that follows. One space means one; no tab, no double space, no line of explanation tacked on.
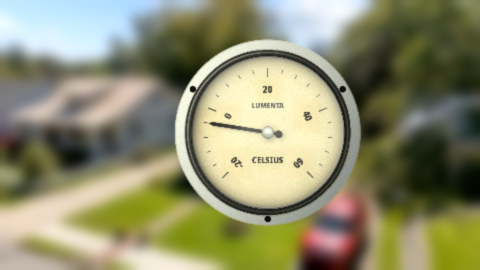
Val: -4 °C
